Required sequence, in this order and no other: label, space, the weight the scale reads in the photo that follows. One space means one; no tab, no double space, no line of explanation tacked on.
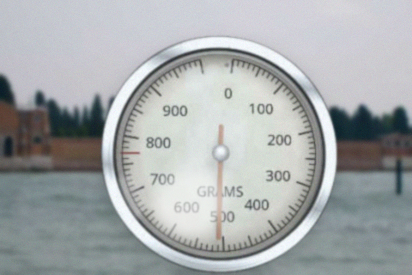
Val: 510 g
